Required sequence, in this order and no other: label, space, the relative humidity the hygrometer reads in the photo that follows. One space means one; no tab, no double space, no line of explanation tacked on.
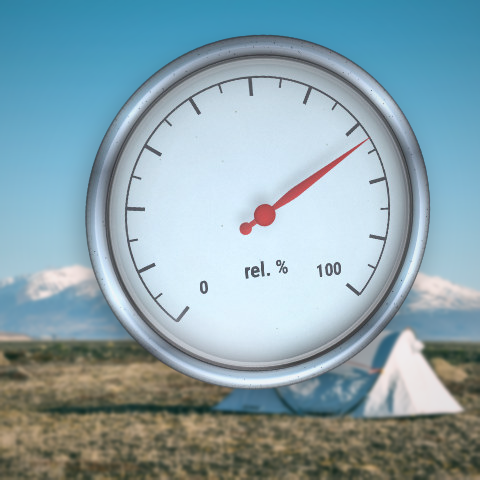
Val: 72.5 %
